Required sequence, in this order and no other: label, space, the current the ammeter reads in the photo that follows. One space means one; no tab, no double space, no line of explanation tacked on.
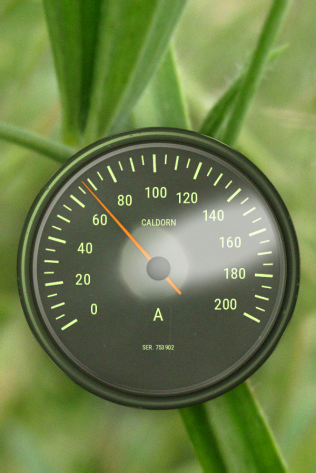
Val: 67.5 A
